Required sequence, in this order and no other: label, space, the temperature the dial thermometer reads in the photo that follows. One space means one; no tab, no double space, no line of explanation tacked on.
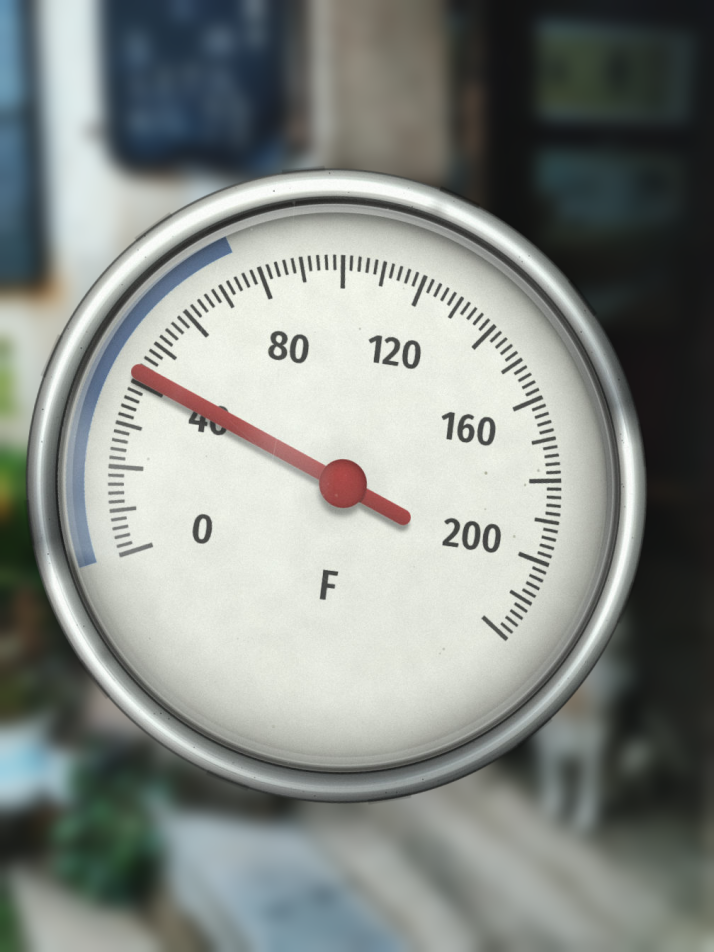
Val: 42 °F
